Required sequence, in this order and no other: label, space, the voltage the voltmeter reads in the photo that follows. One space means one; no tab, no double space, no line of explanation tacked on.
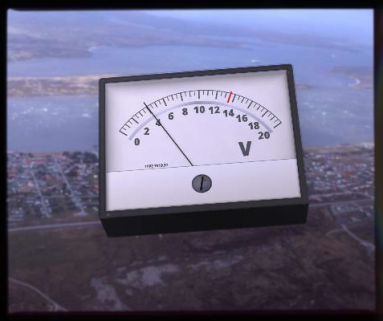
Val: 4 V
